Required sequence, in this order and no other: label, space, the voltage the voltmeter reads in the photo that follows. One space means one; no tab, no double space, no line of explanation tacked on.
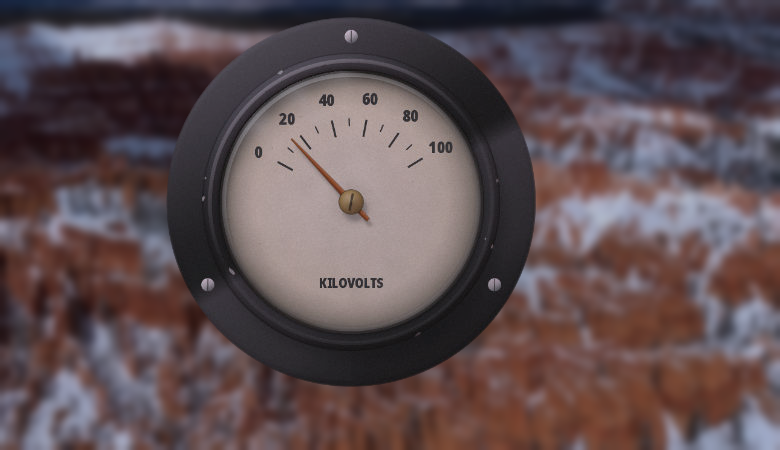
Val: 15 kV
